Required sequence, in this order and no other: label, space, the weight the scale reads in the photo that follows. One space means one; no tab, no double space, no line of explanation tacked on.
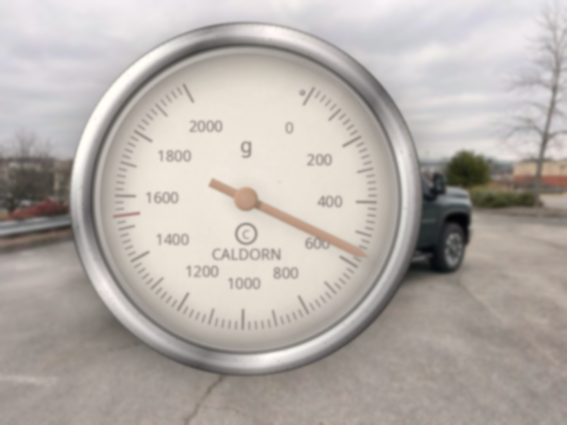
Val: 560 g
